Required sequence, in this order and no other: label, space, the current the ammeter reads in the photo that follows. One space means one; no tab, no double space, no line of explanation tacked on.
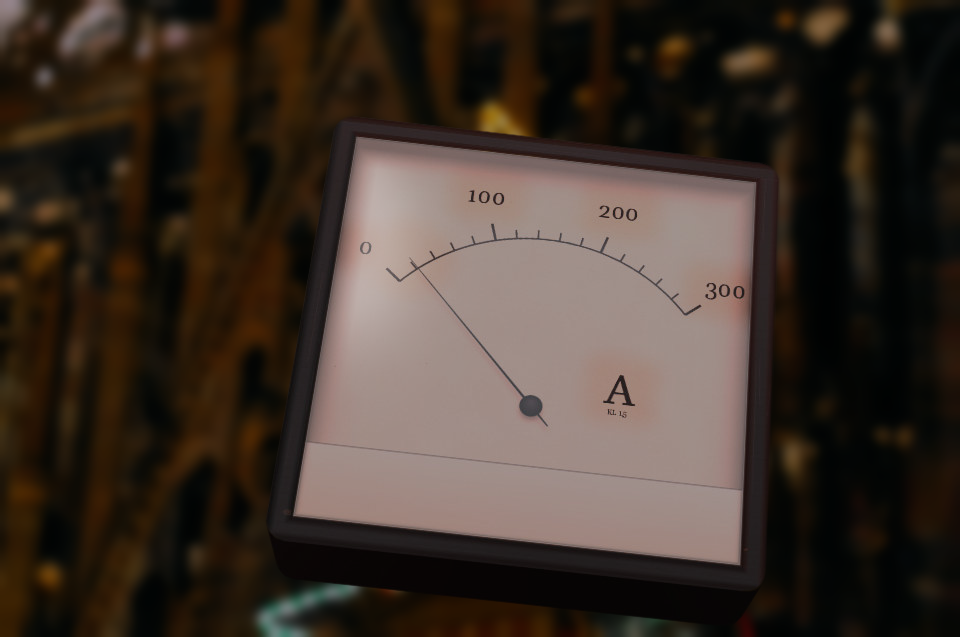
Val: 20 A
